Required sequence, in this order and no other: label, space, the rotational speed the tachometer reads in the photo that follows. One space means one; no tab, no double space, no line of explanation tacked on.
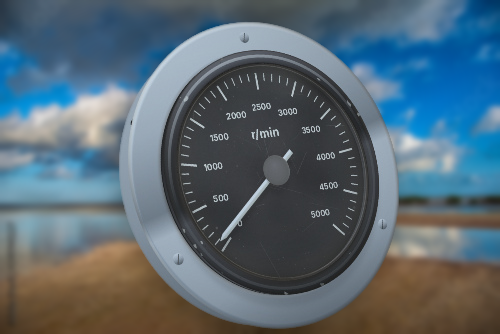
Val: 100 rpm
